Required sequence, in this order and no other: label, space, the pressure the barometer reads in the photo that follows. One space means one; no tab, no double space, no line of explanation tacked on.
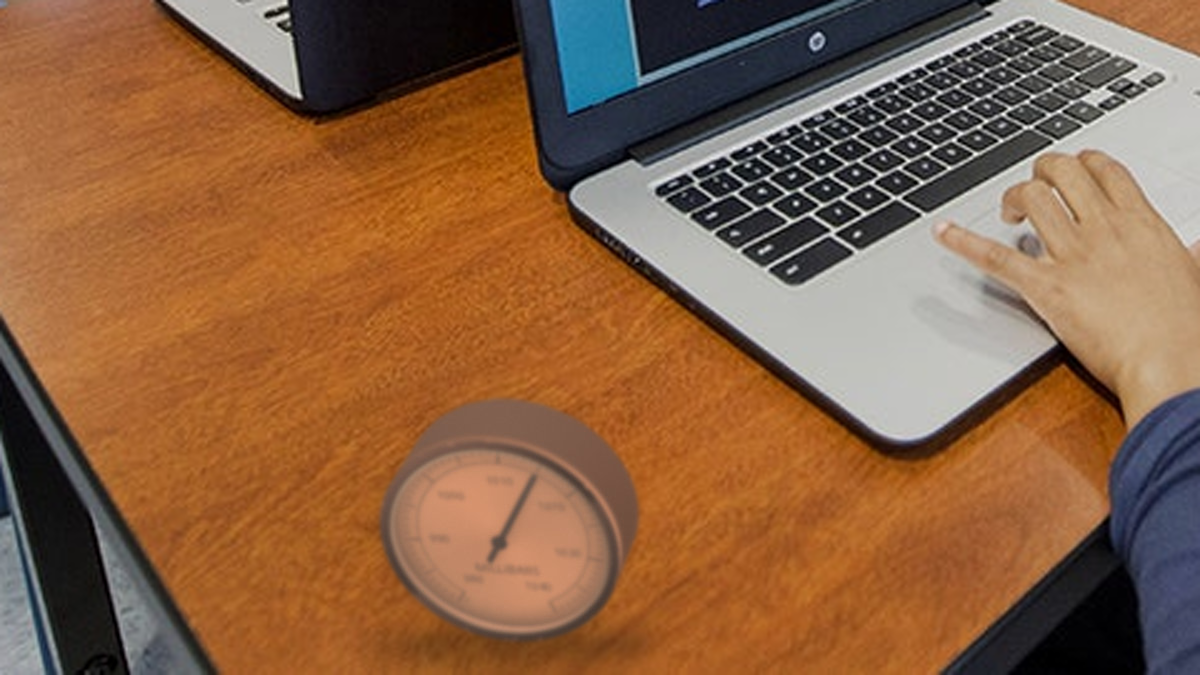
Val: 1015 mbar
